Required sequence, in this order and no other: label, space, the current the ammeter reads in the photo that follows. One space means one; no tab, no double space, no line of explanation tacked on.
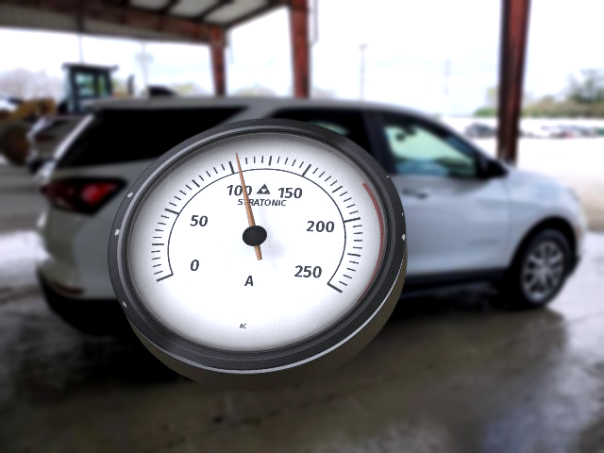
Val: 105 A
